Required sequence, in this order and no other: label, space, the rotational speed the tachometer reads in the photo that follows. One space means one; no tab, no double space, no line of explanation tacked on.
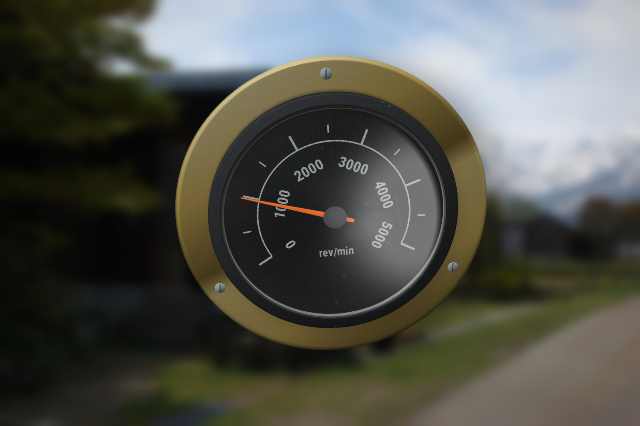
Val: 1000 rpm
